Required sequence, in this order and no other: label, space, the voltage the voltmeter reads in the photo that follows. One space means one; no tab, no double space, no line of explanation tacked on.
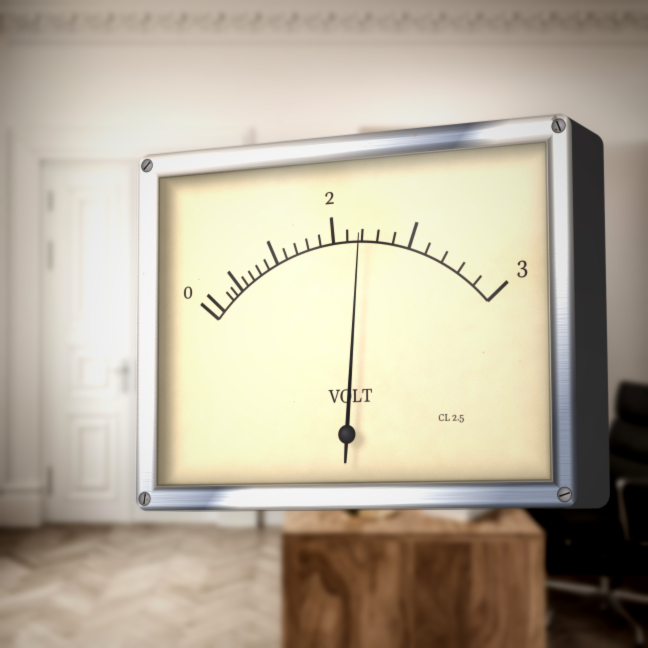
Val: 2.2 V
